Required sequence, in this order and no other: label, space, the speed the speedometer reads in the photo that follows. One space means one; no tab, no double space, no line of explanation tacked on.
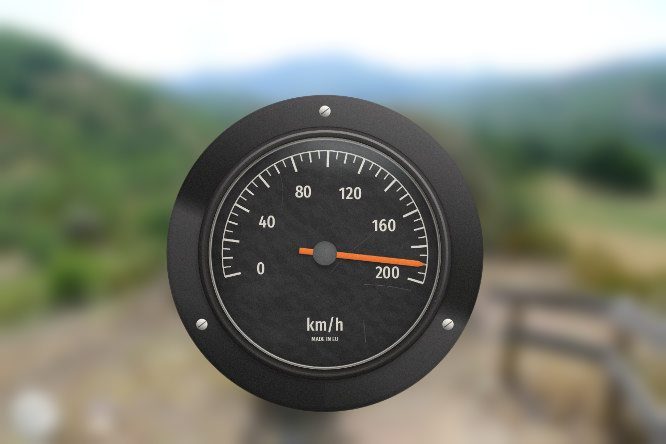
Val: 190 km/h
